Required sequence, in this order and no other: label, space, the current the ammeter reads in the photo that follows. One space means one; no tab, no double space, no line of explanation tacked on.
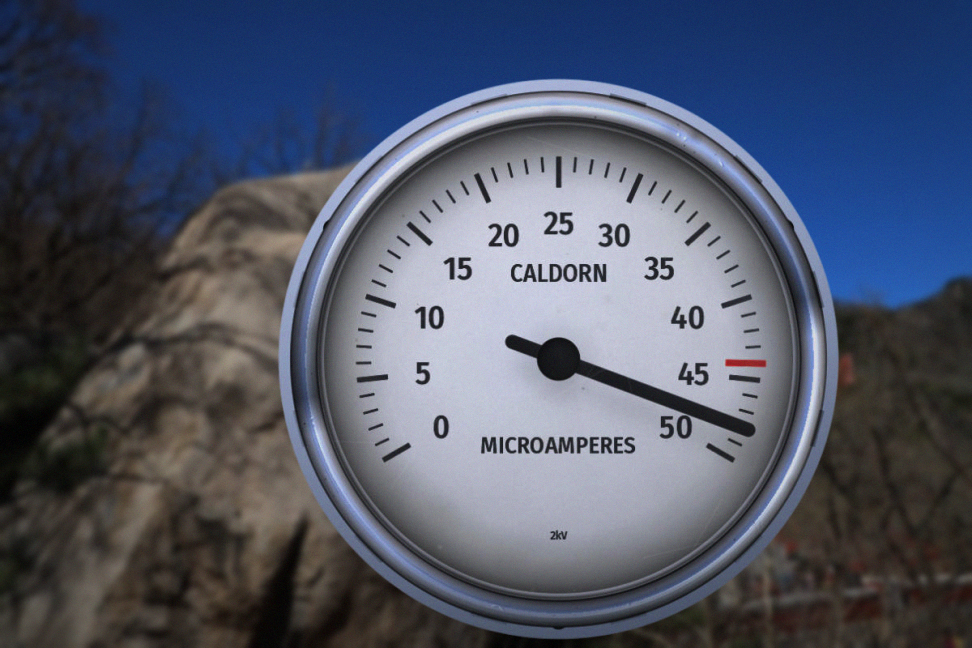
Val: 48 µA
